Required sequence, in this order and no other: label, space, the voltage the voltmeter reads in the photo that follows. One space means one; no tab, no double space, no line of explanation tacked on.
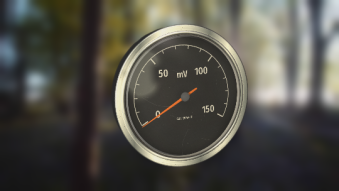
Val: 0 mV
